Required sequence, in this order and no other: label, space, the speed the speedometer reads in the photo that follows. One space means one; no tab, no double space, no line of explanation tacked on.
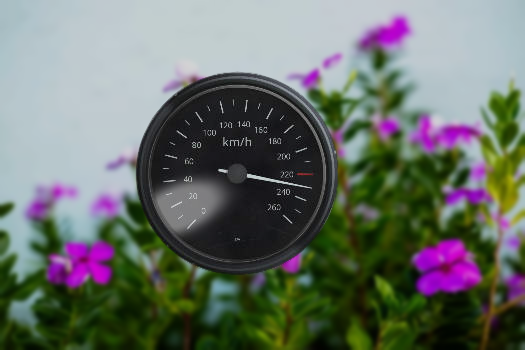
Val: 230 km/h
